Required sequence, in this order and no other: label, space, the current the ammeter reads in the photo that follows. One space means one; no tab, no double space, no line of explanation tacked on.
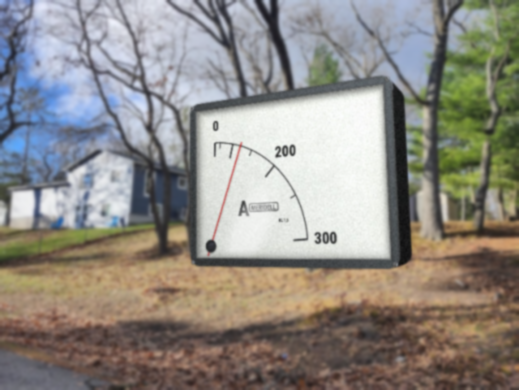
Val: 125 A
